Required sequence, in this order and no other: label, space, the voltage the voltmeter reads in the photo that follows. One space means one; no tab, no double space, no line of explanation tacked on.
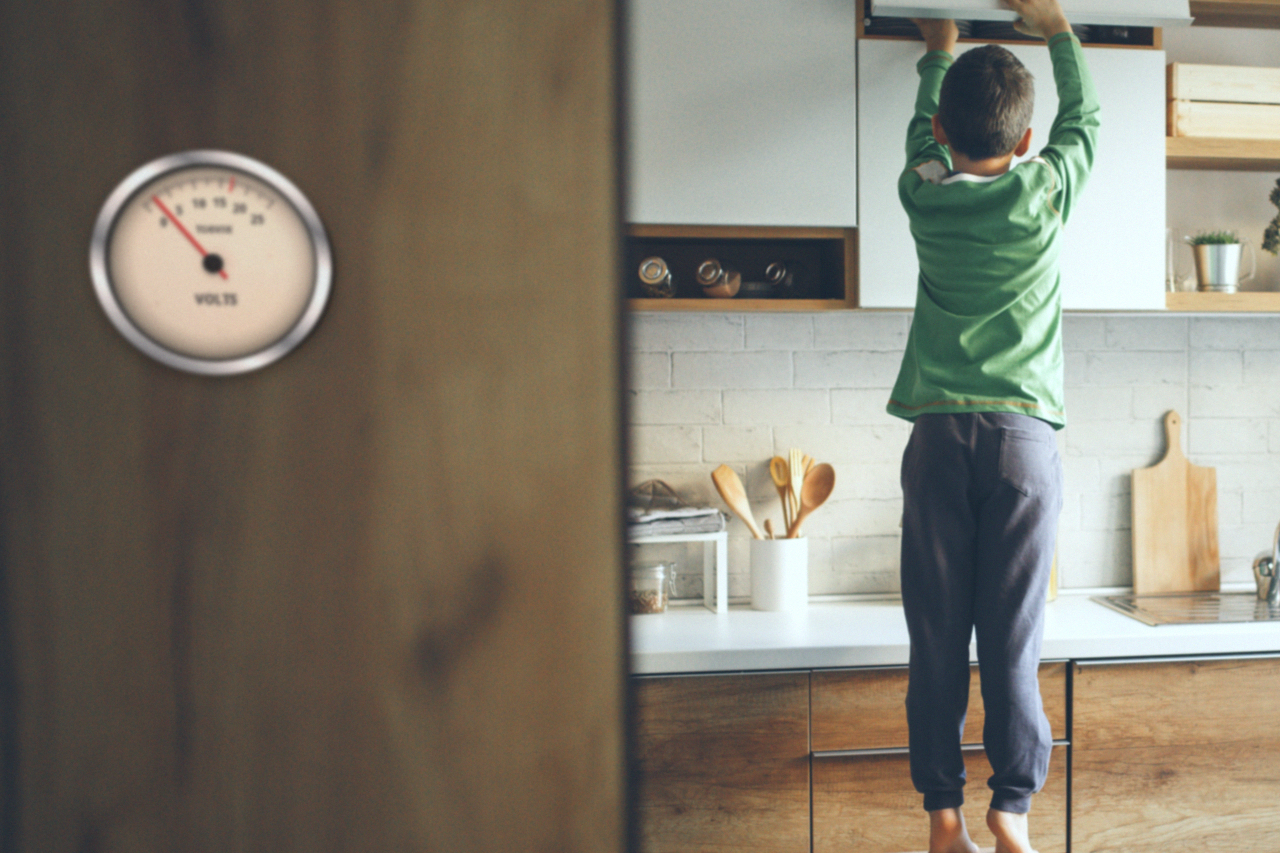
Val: 2.5 V
